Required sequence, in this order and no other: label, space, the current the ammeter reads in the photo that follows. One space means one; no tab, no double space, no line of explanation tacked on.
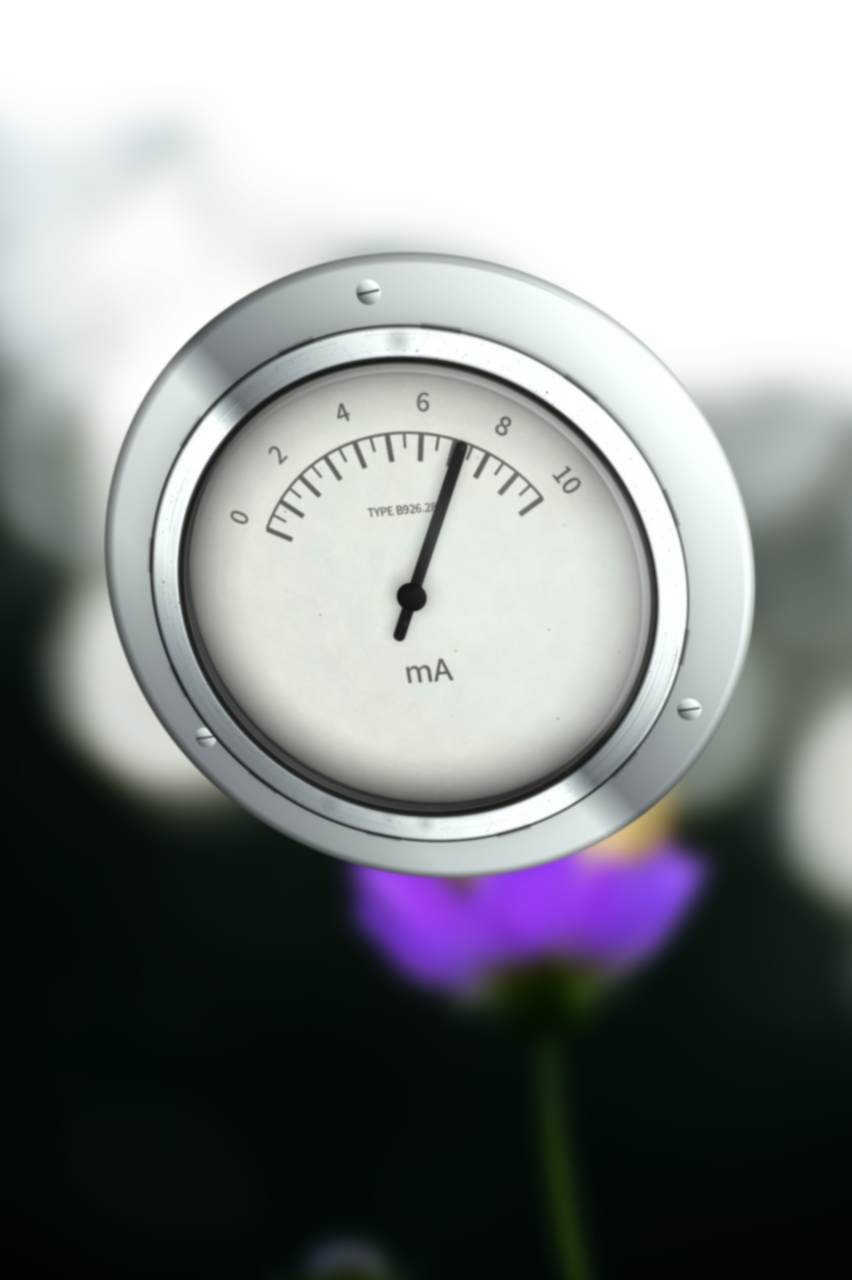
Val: 7.25 mA
